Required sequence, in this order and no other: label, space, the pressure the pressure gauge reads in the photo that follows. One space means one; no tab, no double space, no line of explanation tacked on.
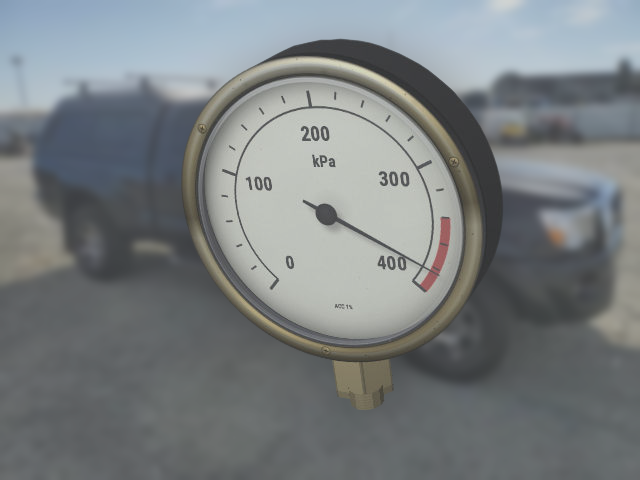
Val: 380 kPa
